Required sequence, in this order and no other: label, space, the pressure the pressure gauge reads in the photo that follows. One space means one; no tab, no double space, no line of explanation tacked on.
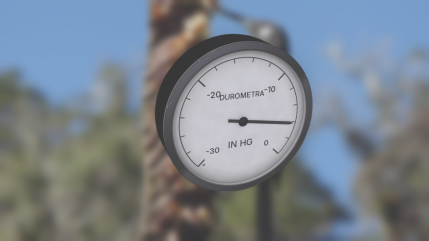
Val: -4 inHg
